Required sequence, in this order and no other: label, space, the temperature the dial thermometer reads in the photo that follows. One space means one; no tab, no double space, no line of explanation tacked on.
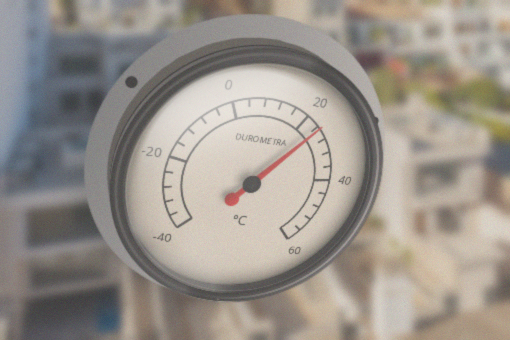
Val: 24 °C
